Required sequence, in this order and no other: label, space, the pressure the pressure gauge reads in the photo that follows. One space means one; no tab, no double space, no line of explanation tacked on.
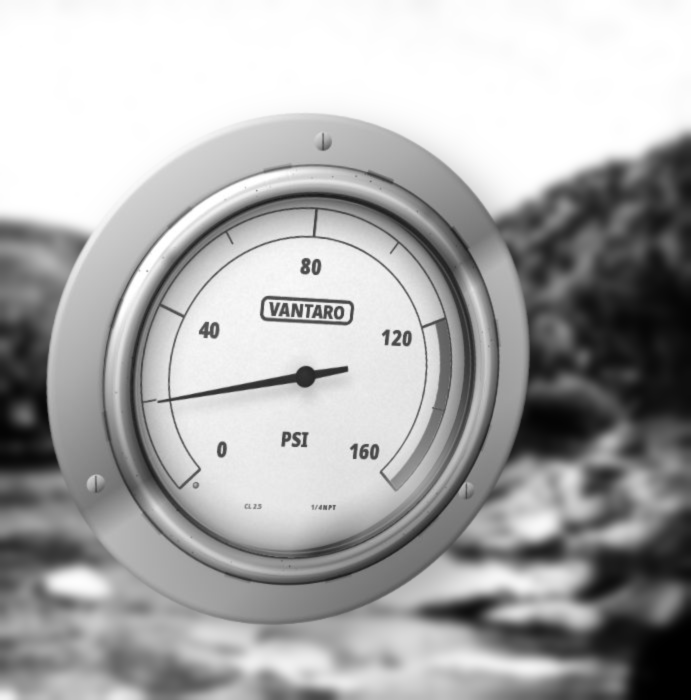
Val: 20 psi
